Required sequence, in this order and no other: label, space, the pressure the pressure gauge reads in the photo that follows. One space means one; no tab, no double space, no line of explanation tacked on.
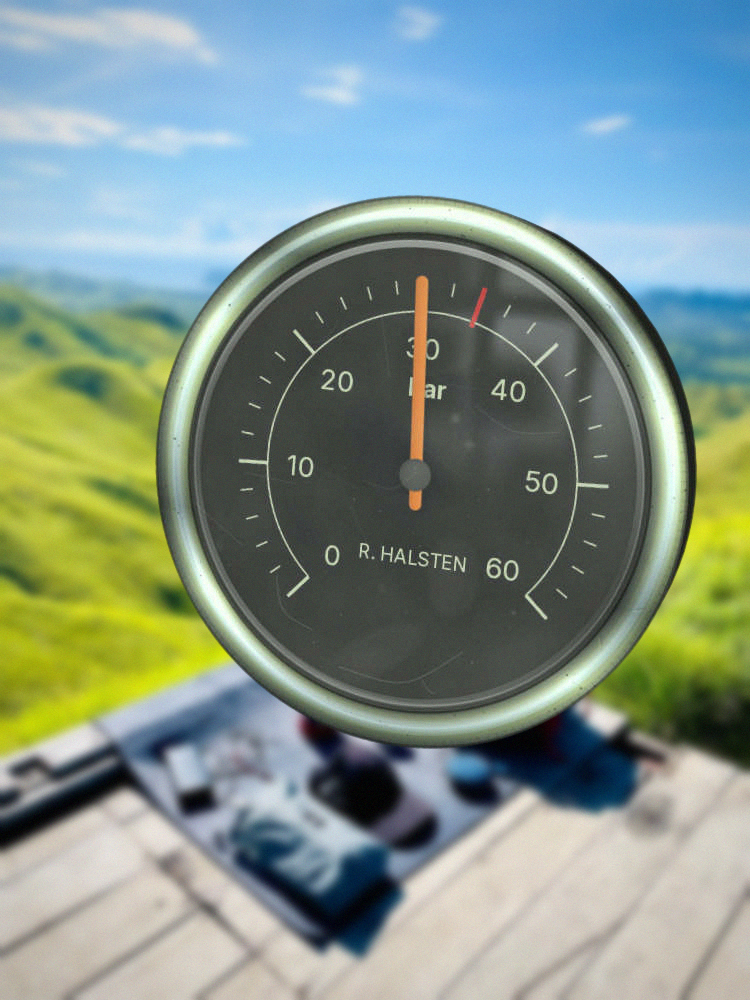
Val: 30 bar
